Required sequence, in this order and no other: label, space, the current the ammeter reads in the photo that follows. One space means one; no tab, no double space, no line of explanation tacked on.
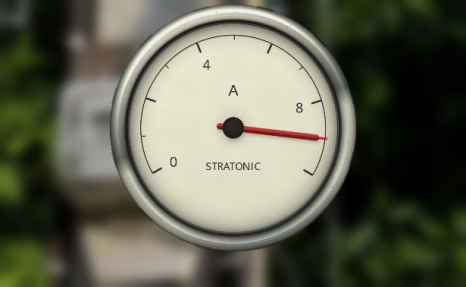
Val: 9 A
